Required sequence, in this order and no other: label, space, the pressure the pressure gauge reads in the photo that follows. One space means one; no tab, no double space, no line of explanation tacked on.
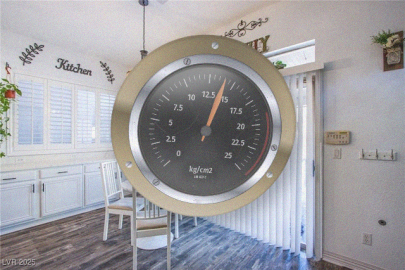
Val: 14 kg/cm²
